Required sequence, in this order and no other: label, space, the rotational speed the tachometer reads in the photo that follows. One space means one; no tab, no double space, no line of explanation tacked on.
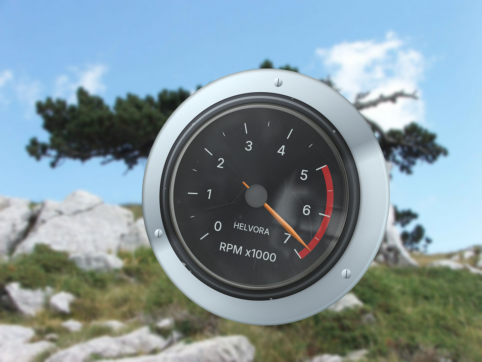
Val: 6750 rpm
